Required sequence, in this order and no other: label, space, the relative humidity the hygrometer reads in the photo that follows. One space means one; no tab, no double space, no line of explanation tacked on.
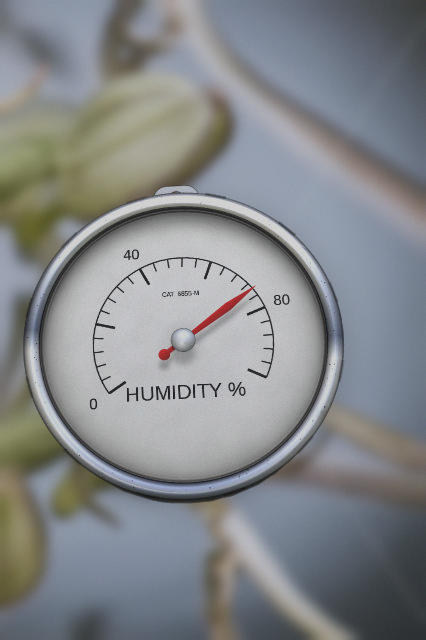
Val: 74 %
